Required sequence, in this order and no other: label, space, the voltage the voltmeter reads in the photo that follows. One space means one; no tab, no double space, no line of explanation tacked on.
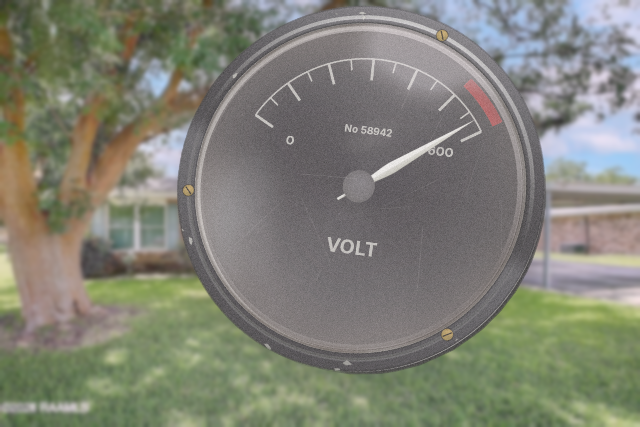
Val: 575 V
